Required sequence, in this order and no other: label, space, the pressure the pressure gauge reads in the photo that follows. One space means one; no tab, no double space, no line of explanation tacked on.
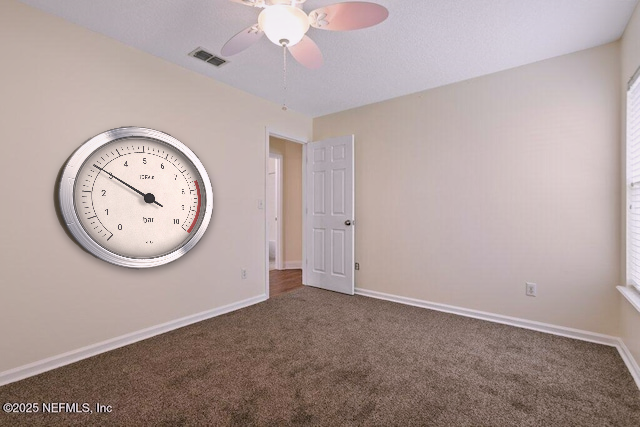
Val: 3 bar
